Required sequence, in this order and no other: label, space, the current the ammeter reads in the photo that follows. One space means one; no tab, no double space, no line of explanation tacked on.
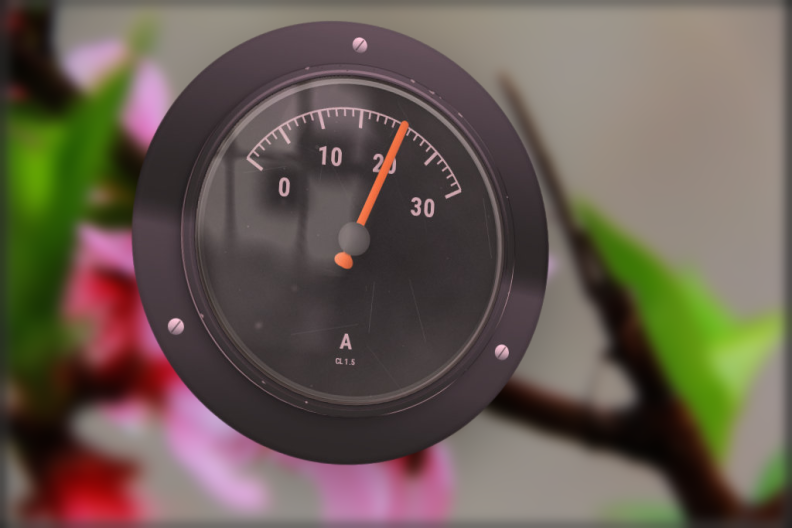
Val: 20 A
